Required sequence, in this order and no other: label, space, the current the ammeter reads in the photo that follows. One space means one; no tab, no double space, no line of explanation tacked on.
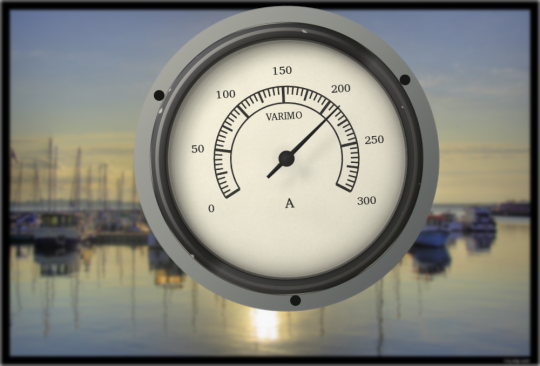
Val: 210 A
